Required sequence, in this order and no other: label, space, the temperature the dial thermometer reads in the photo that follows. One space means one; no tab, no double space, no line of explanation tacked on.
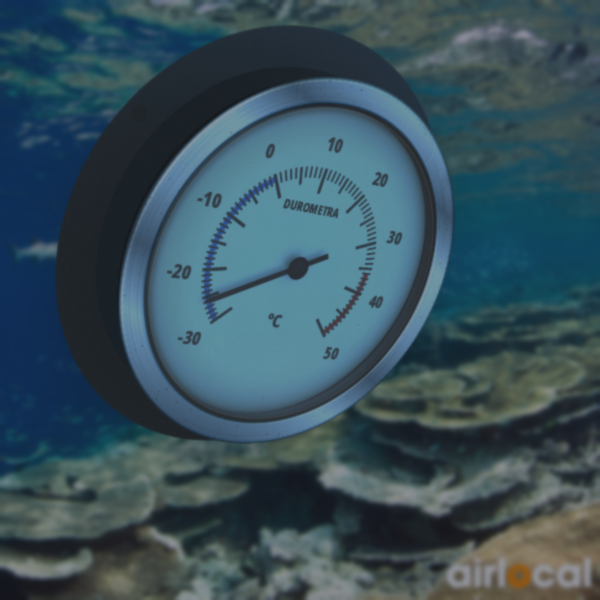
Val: -25 °C
